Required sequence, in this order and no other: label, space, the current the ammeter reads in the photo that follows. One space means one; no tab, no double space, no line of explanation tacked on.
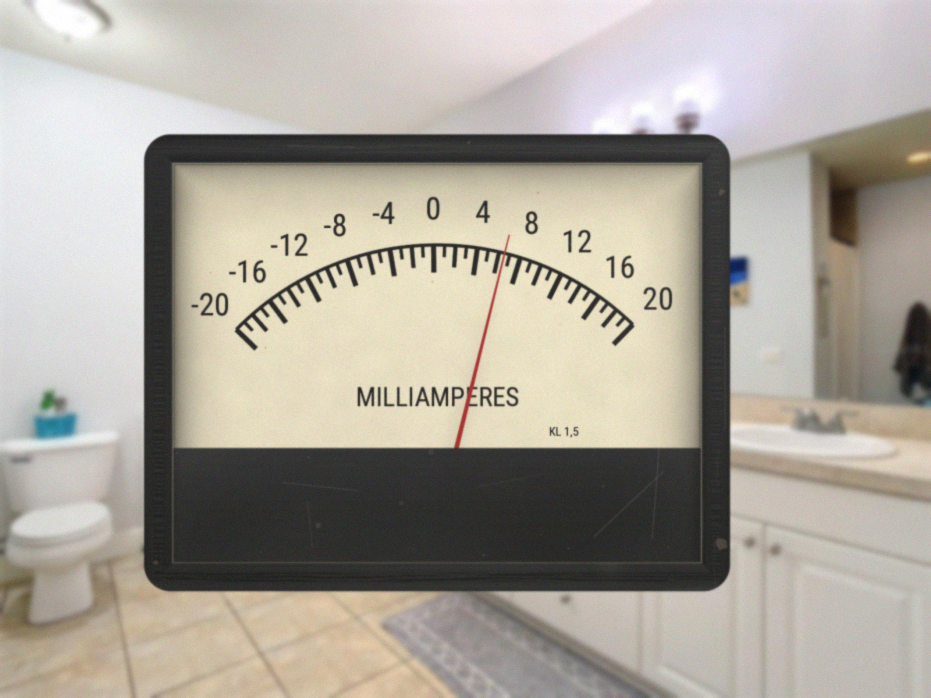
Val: 6.5 mA
